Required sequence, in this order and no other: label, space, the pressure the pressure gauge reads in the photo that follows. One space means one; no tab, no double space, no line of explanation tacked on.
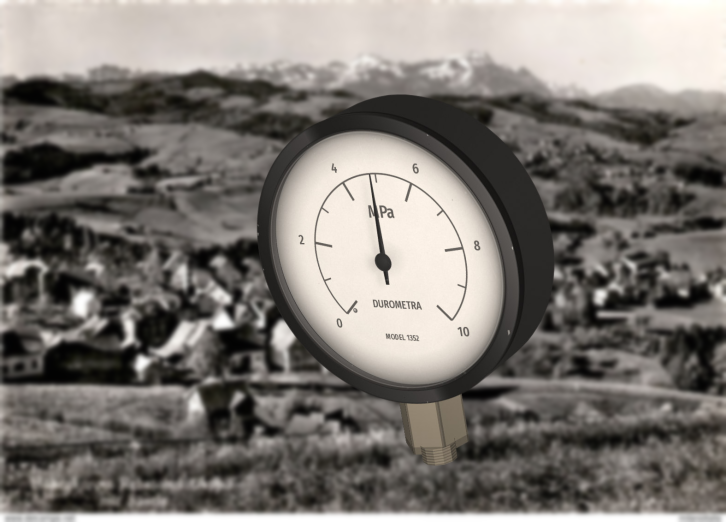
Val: 5 MPa
